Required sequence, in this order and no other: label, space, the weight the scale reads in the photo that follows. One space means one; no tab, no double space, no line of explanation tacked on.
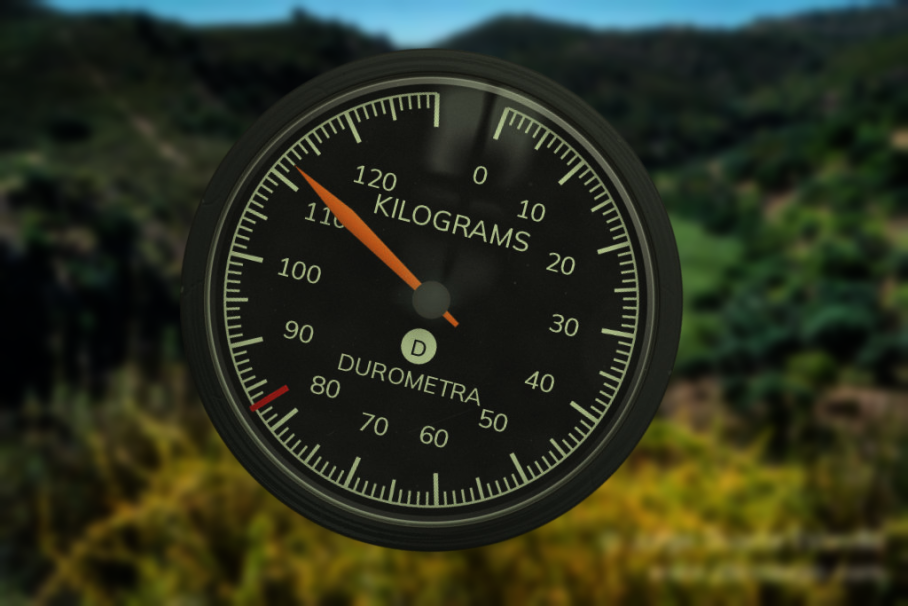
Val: 112 kg
